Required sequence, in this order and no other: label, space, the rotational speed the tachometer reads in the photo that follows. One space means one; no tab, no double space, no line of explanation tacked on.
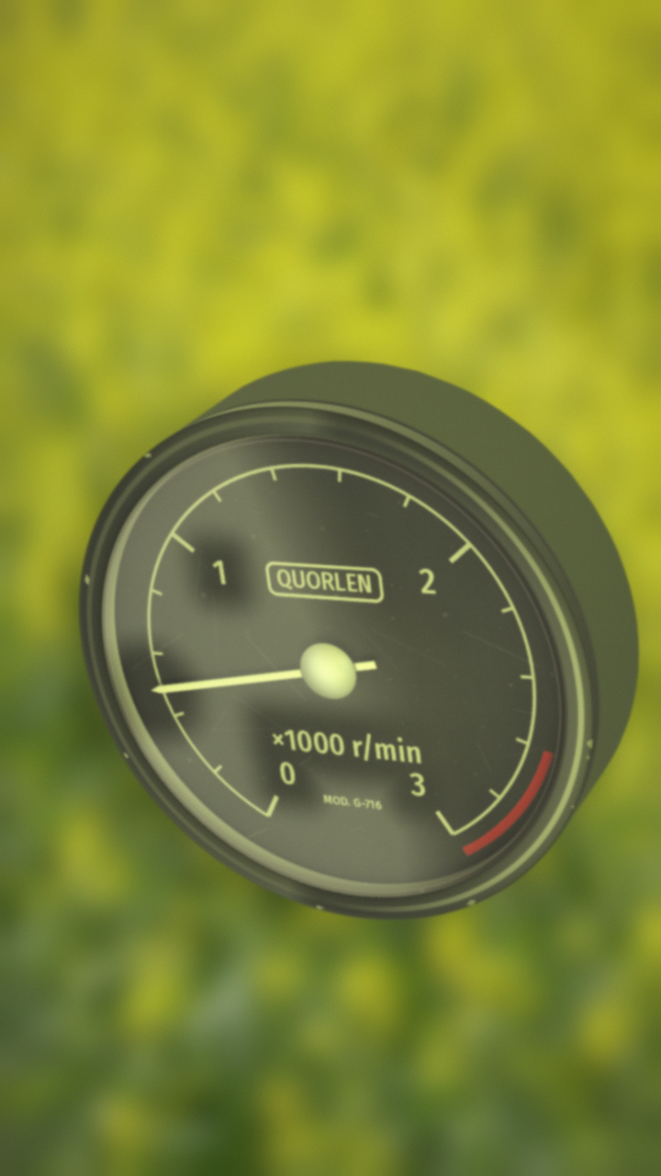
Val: 500 rpm
